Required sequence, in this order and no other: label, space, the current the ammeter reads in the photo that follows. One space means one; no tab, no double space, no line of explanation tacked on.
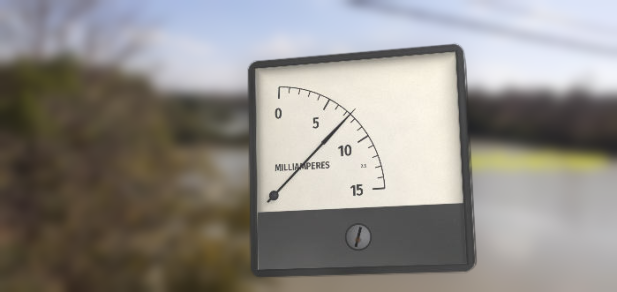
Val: 7.5 mA
